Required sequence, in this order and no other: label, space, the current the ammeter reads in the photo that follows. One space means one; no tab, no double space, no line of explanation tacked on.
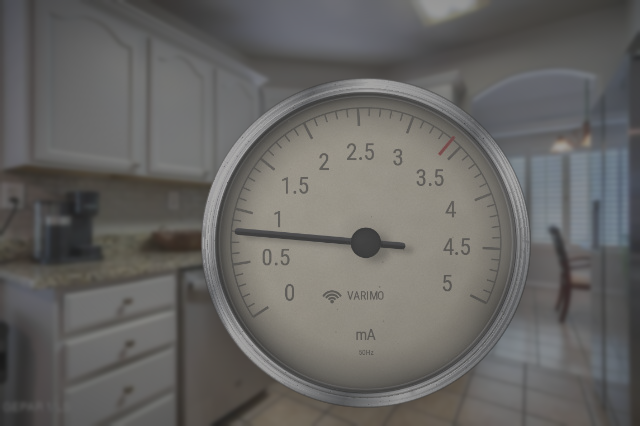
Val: 0.8 mA
